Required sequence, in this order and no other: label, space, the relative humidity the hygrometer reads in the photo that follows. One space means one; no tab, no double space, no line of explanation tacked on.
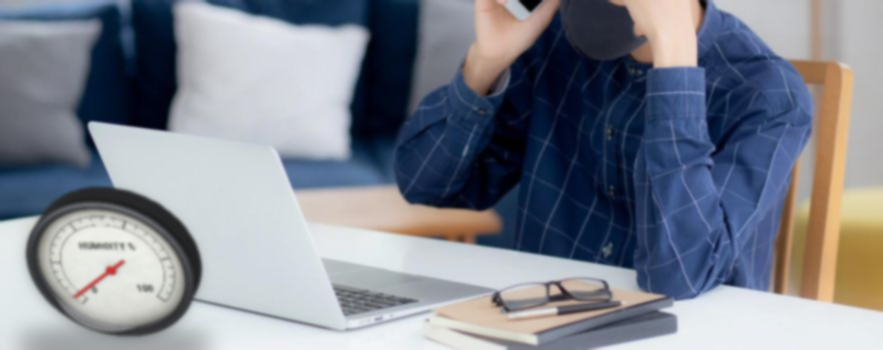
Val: 4 %
